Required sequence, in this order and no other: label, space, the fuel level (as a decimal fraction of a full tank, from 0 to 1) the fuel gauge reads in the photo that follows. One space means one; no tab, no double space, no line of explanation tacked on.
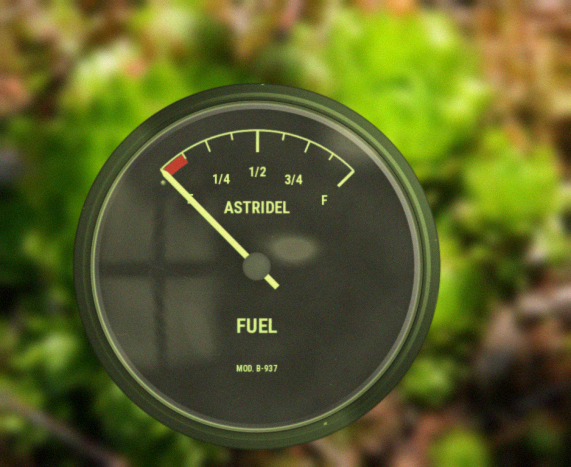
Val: 0
